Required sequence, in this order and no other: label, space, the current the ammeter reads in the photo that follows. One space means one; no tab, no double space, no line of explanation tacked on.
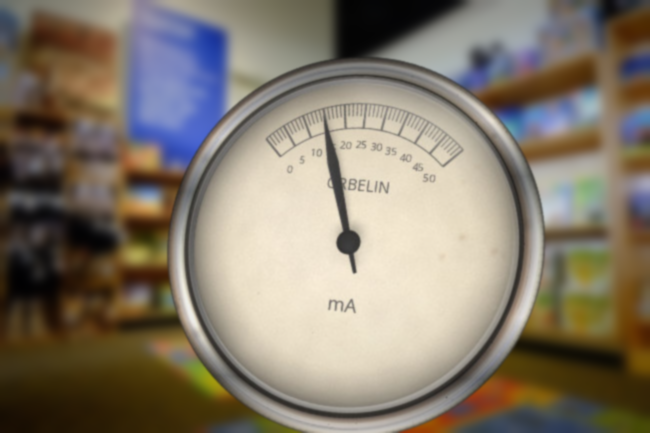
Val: 15 mA
